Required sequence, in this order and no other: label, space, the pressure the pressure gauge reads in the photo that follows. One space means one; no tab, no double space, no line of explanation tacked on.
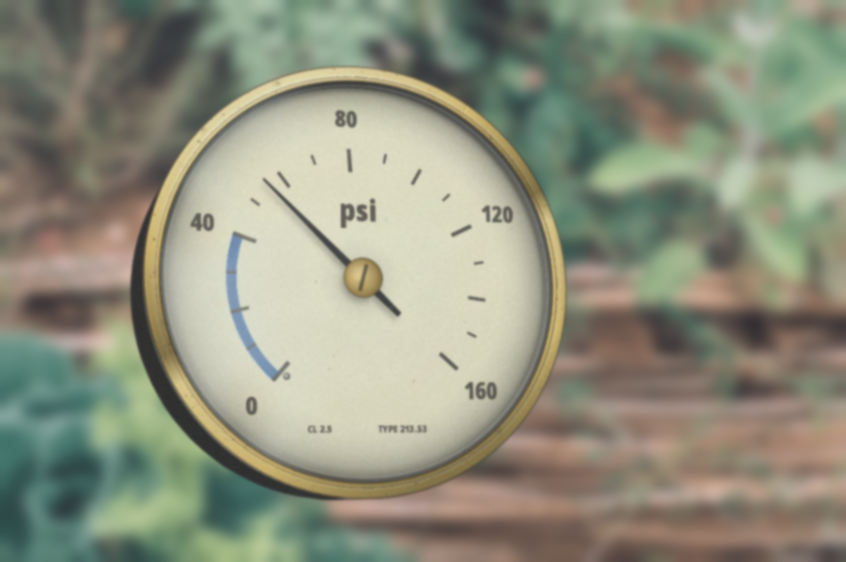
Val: 55 psi
